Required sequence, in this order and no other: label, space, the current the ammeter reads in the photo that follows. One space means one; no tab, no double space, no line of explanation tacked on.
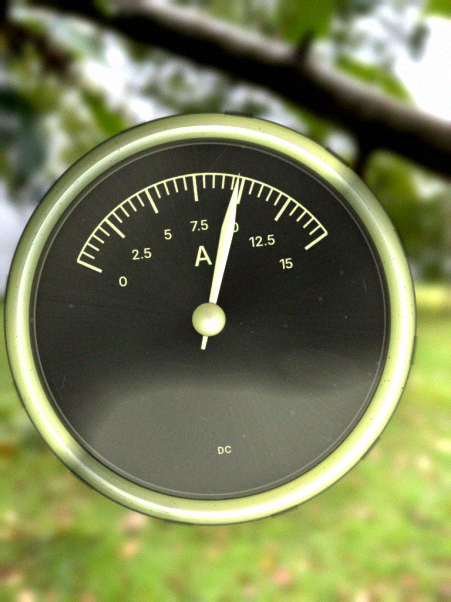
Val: 9.75 A
